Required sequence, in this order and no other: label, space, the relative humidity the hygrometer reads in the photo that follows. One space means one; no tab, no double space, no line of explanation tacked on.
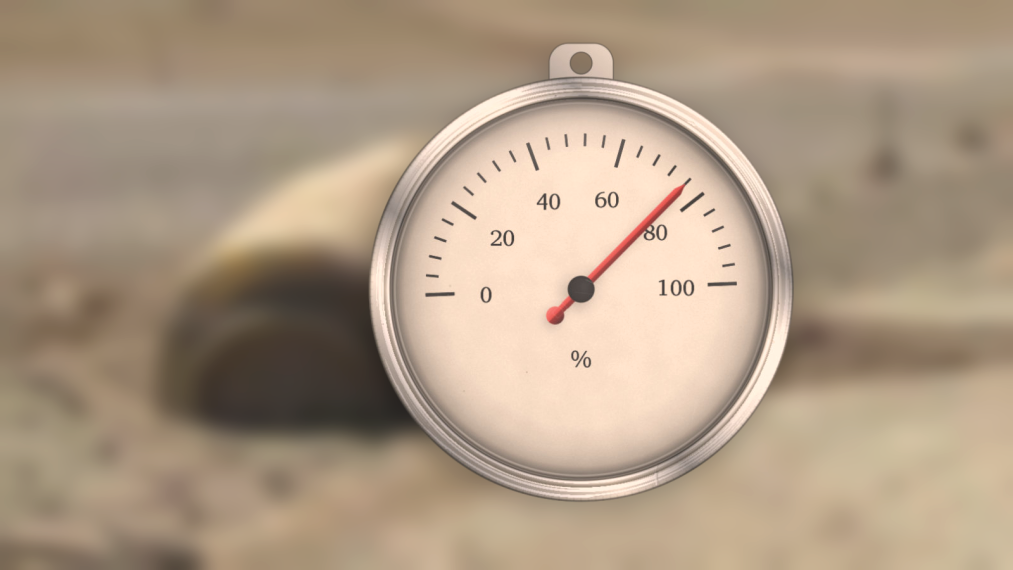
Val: 76 %
